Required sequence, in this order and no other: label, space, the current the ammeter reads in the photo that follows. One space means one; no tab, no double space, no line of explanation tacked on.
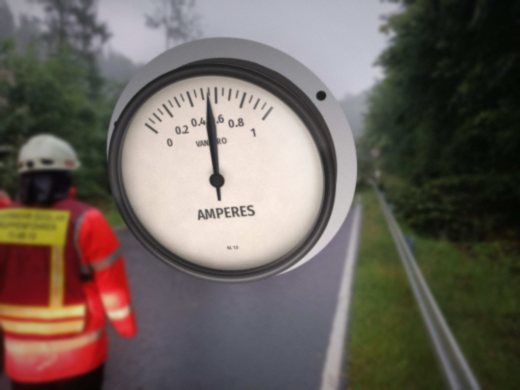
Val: 0.55 A
